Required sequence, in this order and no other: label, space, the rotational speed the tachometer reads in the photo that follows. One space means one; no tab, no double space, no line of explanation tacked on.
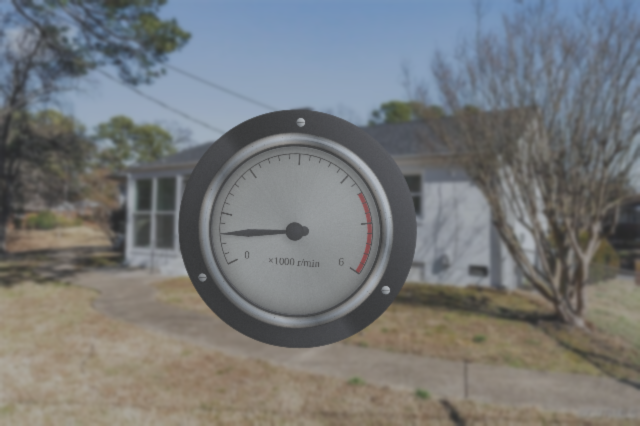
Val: 600 rpm
